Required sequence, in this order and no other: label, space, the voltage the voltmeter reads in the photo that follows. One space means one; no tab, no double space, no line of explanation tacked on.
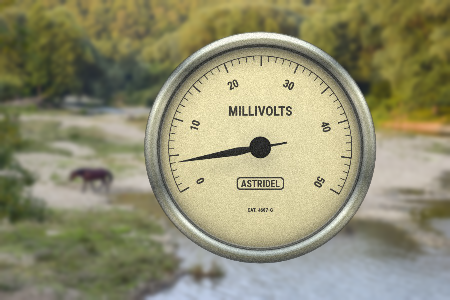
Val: 4 mV
